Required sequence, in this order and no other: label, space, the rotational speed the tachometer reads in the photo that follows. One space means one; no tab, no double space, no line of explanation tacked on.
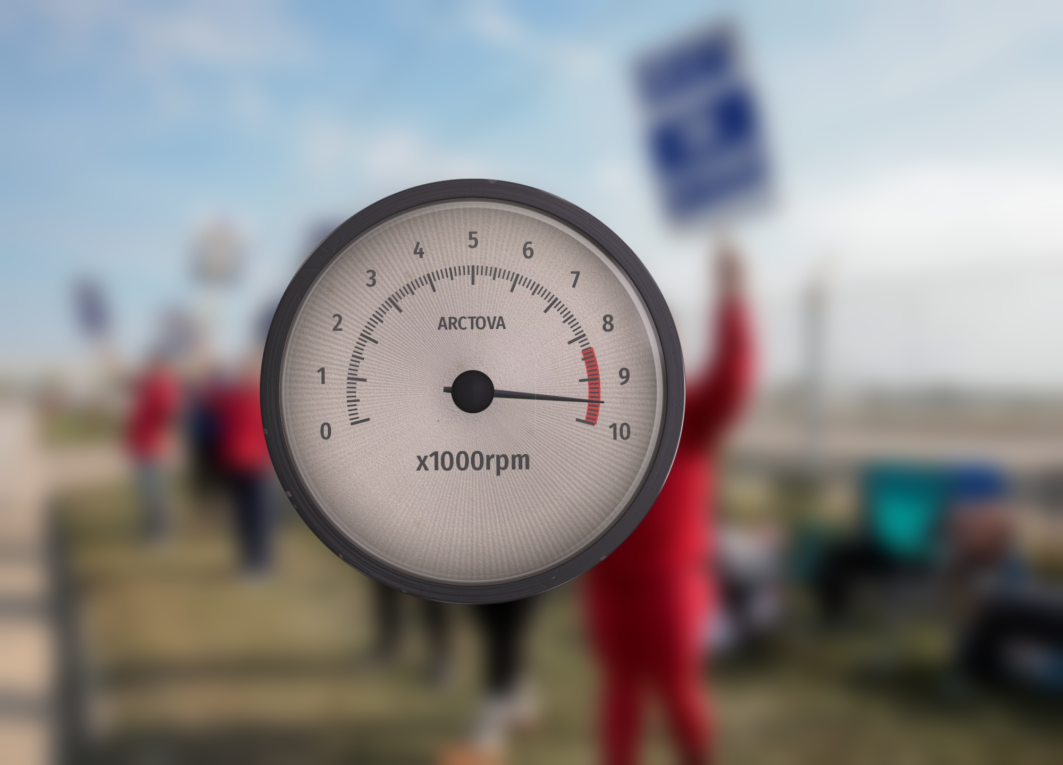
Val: 9500 rpm
